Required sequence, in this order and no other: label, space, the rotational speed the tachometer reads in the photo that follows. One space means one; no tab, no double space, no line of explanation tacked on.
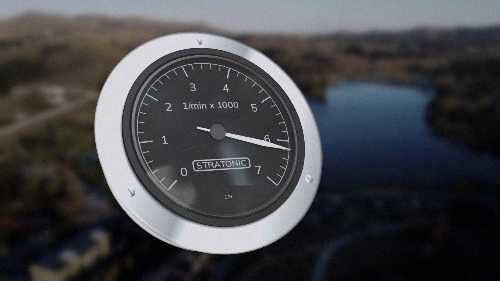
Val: 6200 rpm
